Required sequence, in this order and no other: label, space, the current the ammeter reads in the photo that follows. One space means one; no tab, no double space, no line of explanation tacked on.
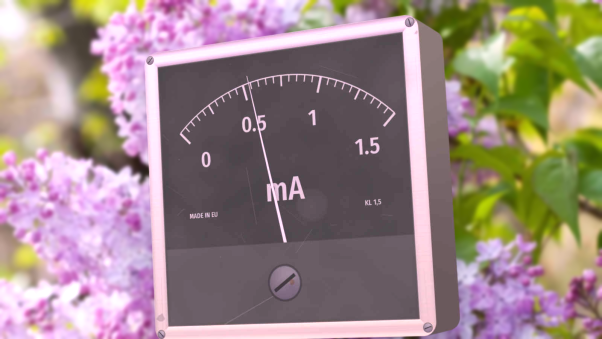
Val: 0.55 mA
